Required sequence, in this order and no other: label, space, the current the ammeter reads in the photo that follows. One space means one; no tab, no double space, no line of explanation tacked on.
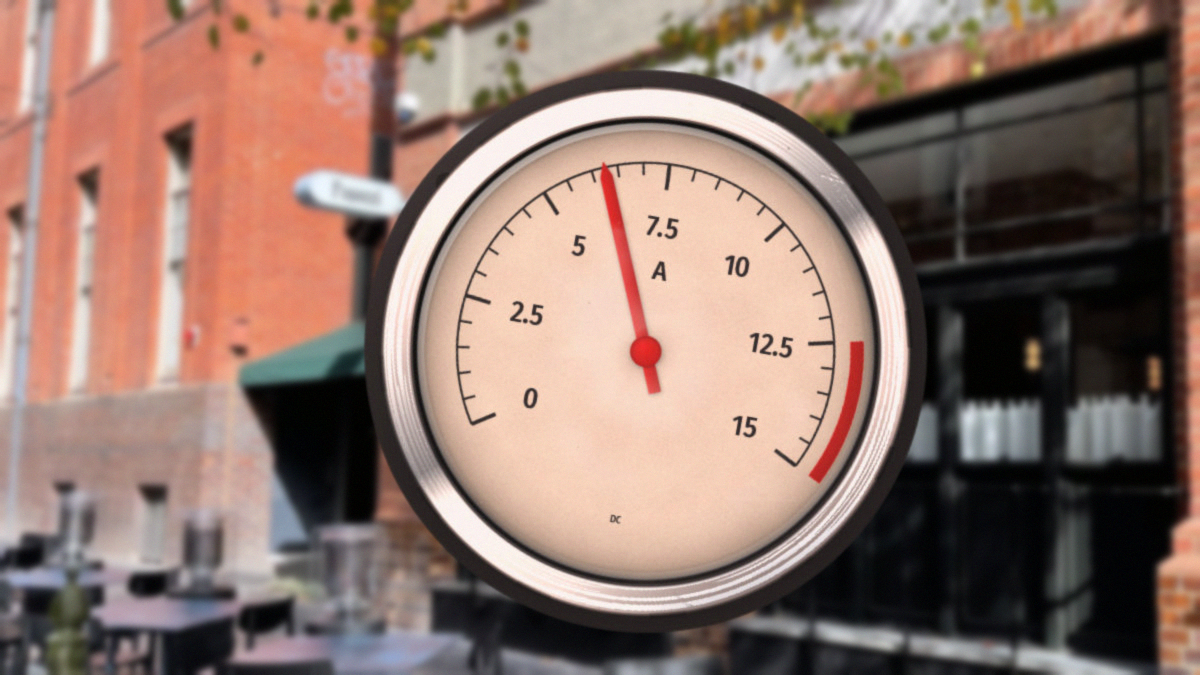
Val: 6.25 A
